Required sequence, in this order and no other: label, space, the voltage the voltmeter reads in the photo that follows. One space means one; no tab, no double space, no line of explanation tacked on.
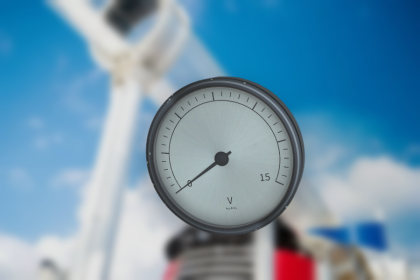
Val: 0 V
